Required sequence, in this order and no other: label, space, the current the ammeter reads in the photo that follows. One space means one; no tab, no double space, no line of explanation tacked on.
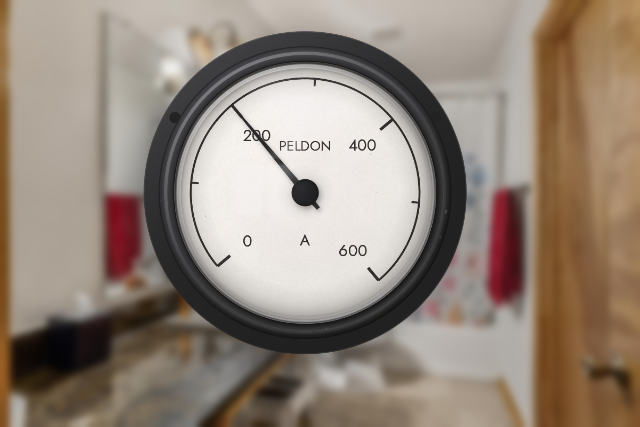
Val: 200 A
